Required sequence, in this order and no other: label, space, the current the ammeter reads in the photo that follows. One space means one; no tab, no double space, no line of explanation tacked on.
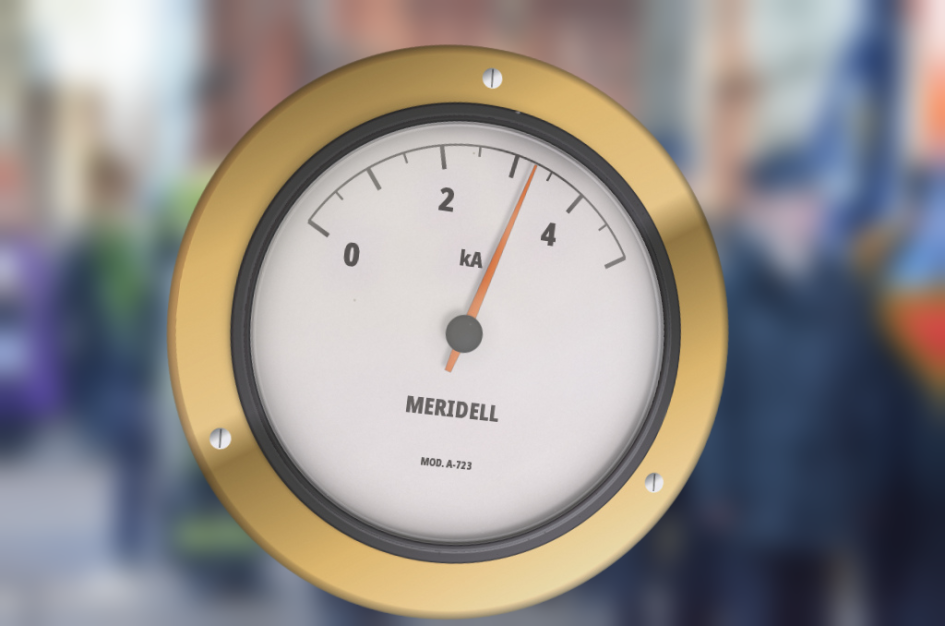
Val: 3.25 kA
